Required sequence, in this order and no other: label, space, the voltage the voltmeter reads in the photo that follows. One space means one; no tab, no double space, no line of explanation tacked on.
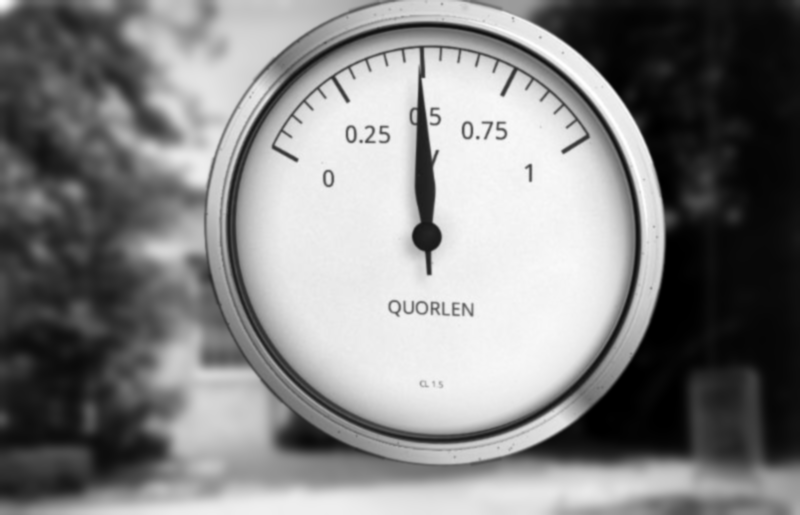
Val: 0.5 V
